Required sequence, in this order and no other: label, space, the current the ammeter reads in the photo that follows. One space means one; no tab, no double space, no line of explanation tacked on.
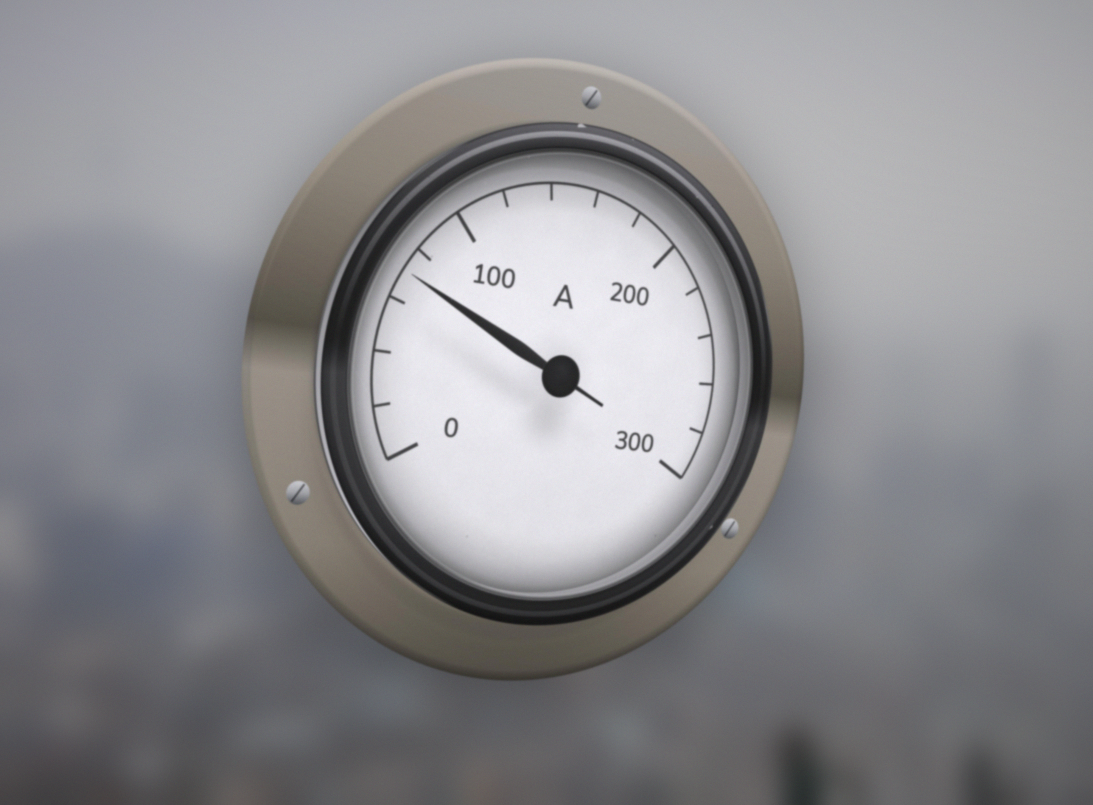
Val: 70 A
